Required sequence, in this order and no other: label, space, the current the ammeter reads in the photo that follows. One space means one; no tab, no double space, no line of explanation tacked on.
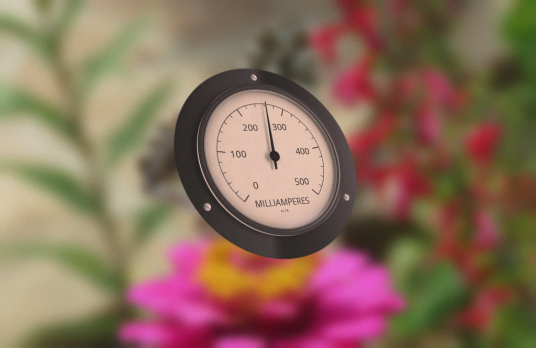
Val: 260 mA
